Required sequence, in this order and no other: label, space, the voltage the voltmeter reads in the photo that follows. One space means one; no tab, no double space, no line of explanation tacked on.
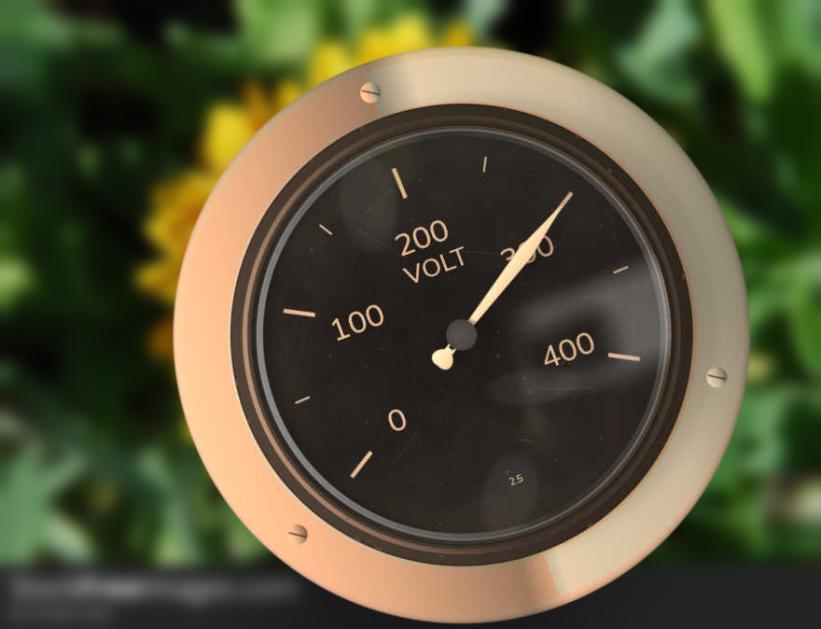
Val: 300 V
